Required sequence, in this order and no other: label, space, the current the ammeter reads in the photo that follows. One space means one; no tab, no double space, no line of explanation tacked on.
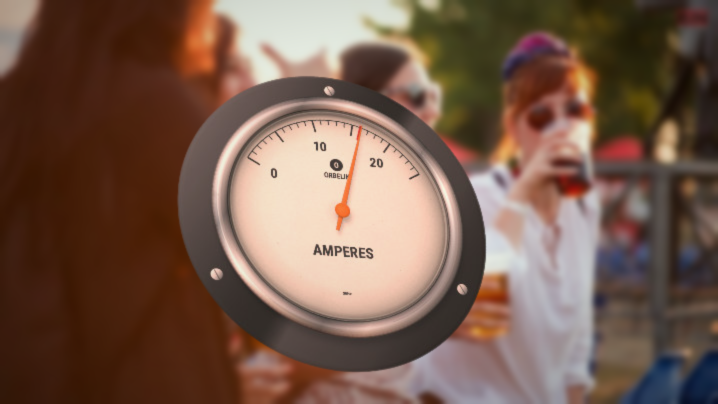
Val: 16 A
